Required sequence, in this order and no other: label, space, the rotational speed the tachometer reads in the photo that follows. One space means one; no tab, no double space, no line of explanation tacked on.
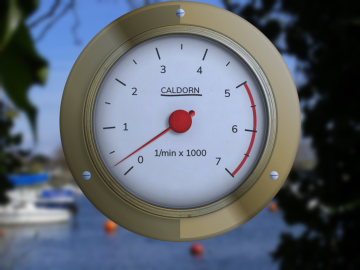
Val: 250 rpm
